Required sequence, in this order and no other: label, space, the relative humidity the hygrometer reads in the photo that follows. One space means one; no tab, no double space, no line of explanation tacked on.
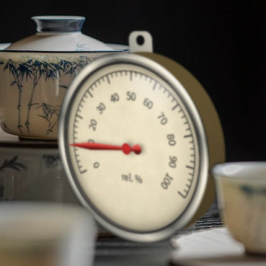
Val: 10 %
